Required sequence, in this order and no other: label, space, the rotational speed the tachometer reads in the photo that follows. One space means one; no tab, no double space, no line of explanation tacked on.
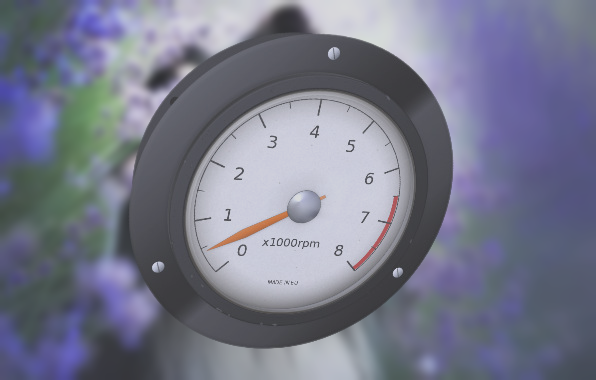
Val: 500 rpm
